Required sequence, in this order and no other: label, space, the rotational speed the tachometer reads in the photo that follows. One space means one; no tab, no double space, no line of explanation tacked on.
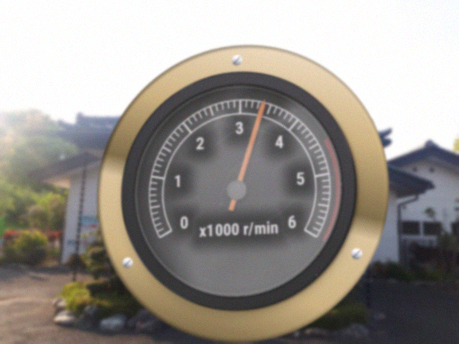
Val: 3400 rpm
